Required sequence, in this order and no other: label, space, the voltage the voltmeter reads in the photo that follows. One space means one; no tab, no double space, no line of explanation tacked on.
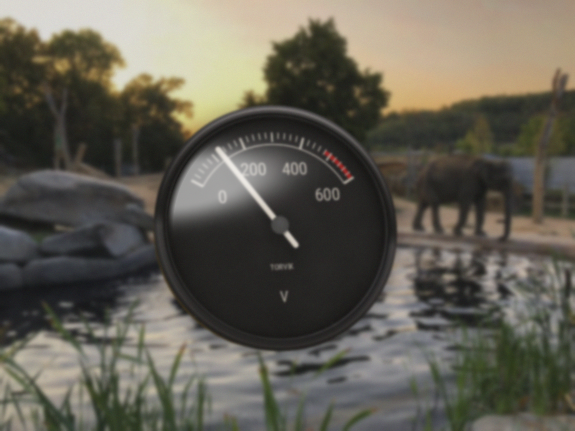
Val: 120 V
